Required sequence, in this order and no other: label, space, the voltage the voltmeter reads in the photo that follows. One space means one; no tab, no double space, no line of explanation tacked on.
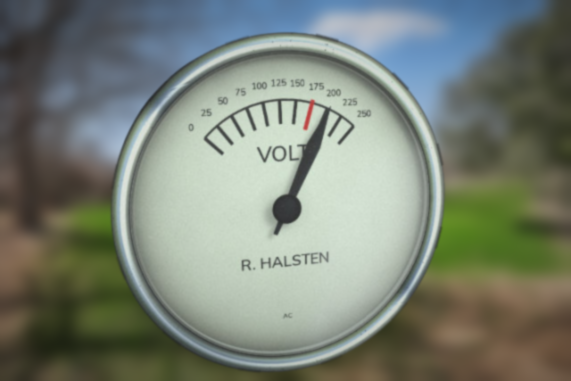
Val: 200 V
